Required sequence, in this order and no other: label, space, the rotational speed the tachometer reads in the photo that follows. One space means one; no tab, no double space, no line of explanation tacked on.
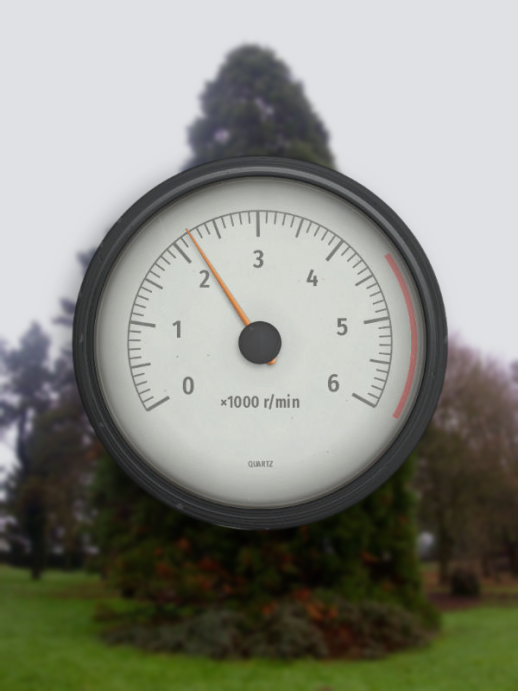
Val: 2200 rpm
